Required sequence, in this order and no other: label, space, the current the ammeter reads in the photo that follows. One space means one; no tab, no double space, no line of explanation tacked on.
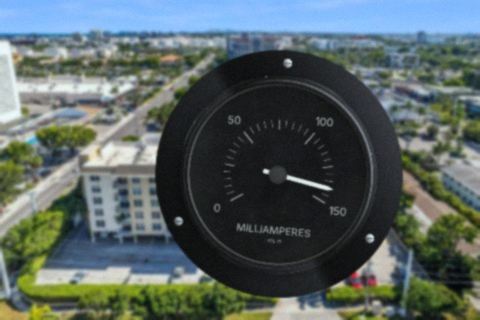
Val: 140 mA
